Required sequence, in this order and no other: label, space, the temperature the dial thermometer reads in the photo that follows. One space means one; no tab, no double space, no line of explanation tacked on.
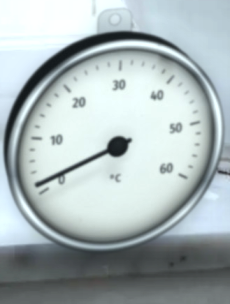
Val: 2 °C
